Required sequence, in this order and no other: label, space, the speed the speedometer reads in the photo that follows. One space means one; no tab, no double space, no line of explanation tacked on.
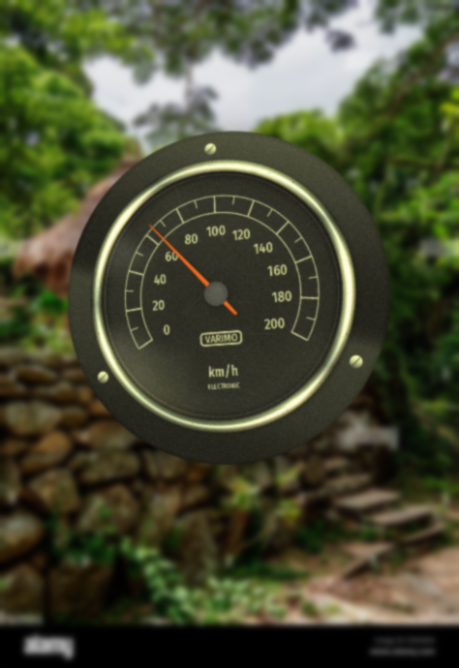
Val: 65 km/h
